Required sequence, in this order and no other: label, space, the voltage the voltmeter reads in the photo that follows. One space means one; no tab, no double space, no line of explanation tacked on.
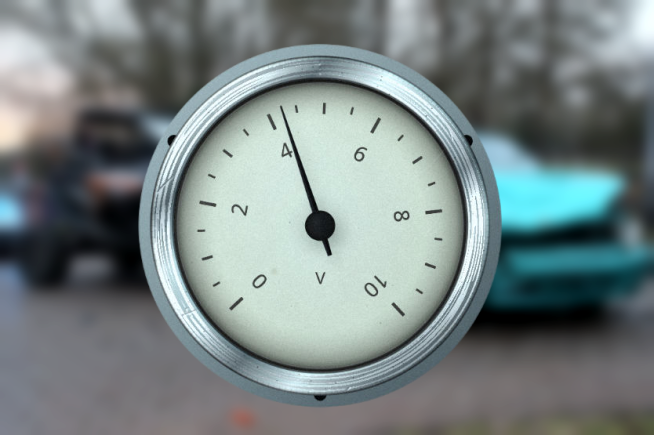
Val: 4.25 V
